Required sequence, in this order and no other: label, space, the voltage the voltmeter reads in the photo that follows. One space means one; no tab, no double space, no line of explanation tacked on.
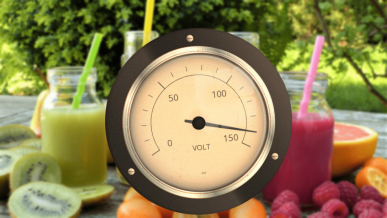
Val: 140 V
